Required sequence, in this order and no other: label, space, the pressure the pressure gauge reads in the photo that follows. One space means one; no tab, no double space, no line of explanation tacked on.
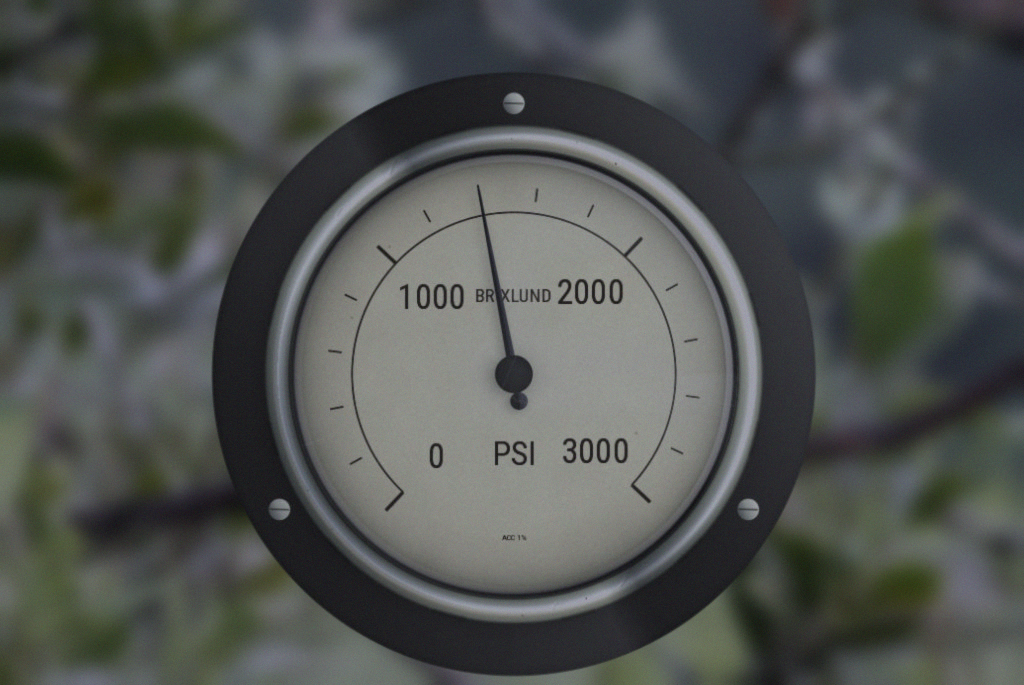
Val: 1400 psi
